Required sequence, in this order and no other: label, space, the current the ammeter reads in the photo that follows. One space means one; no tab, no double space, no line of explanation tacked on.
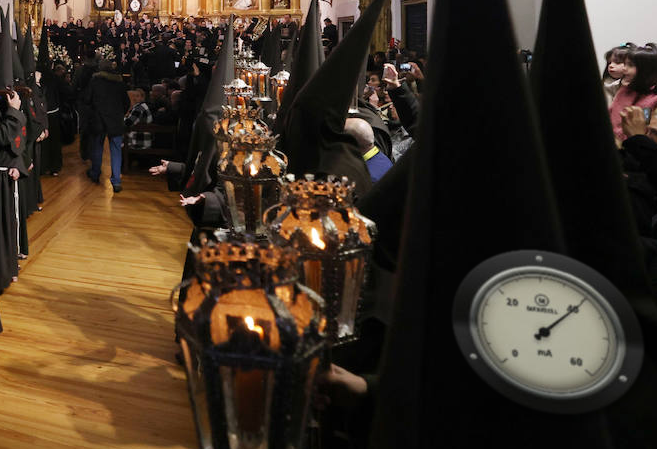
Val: 40 mA
